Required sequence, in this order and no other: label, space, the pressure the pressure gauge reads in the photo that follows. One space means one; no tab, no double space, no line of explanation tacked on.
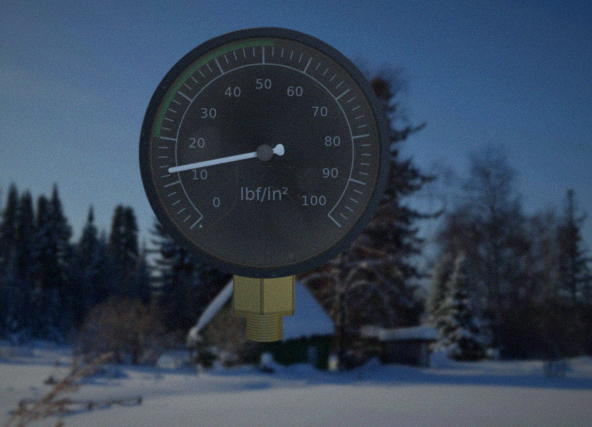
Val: 13 psi
